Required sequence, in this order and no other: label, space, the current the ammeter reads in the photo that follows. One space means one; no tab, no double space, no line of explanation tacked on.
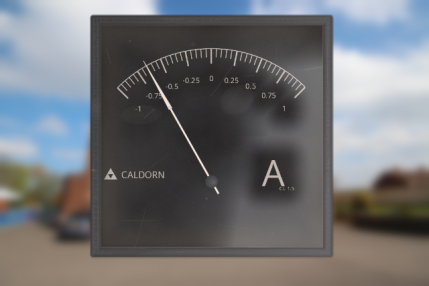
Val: -0.65 A
